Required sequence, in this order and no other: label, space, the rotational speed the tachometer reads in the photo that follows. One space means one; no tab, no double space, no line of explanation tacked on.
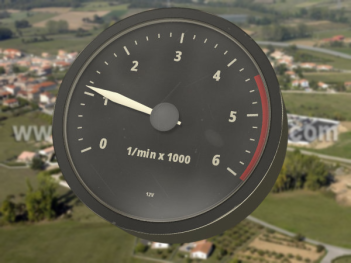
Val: 1100 rpm
